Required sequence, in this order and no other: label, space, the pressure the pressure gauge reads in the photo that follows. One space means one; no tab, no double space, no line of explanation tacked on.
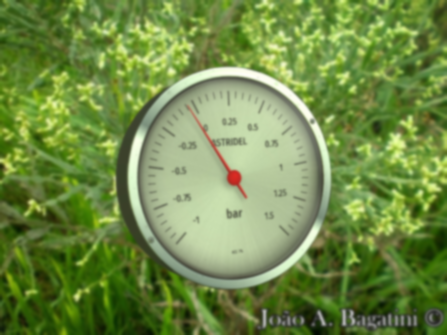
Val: -0.05 bar
